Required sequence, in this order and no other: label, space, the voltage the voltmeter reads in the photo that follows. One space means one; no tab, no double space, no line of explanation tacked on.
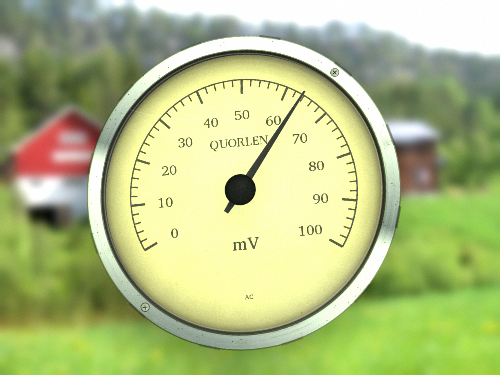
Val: 64 mV
